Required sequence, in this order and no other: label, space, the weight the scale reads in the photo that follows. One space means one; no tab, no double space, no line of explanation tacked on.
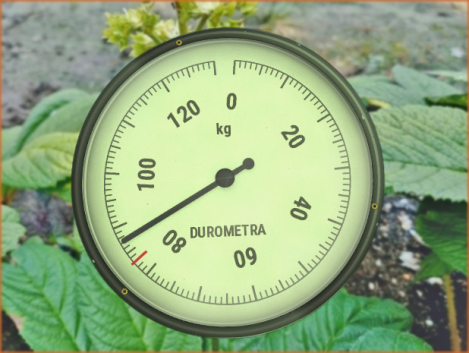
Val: 87 kg
